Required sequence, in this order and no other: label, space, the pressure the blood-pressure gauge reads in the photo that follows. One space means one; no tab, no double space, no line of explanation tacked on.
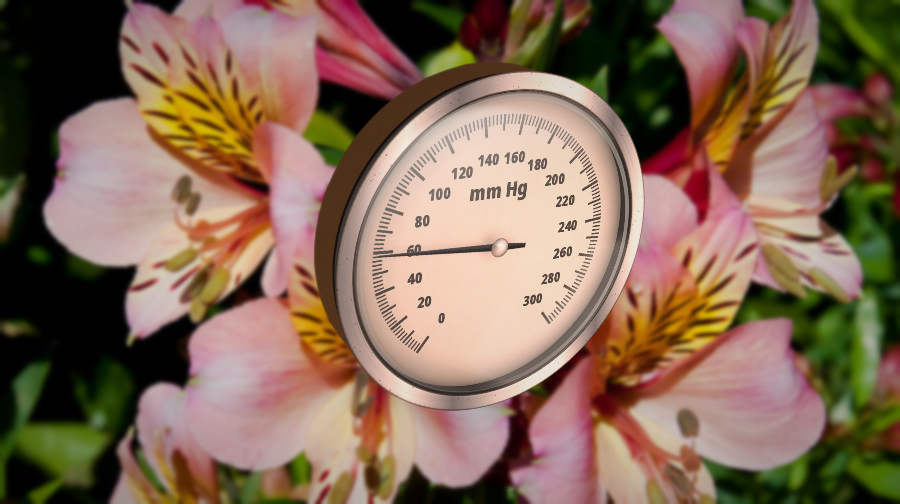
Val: 60 mmHg
